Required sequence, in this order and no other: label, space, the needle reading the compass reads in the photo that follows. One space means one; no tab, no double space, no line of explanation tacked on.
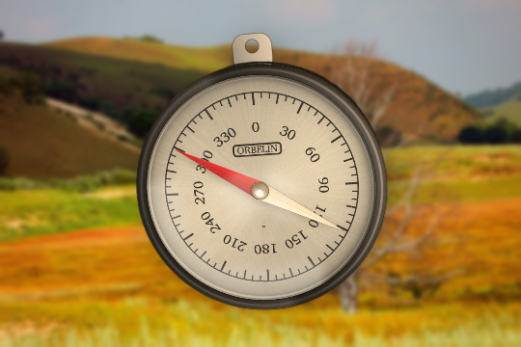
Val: 300 °
